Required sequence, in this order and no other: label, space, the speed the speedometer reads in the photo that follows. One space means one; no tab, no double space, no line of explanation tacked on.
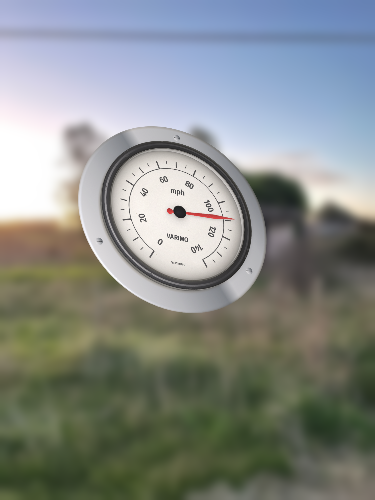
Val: 110 mph
